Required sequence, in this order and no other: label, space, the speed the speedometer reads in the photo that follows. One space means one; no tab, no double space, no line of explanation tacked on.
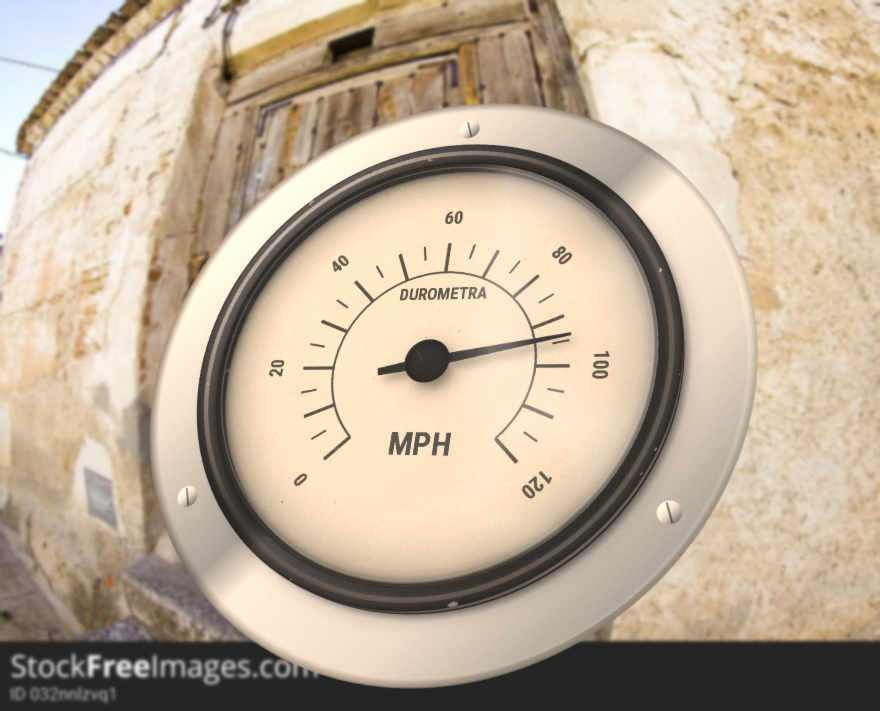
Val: 95 mph
